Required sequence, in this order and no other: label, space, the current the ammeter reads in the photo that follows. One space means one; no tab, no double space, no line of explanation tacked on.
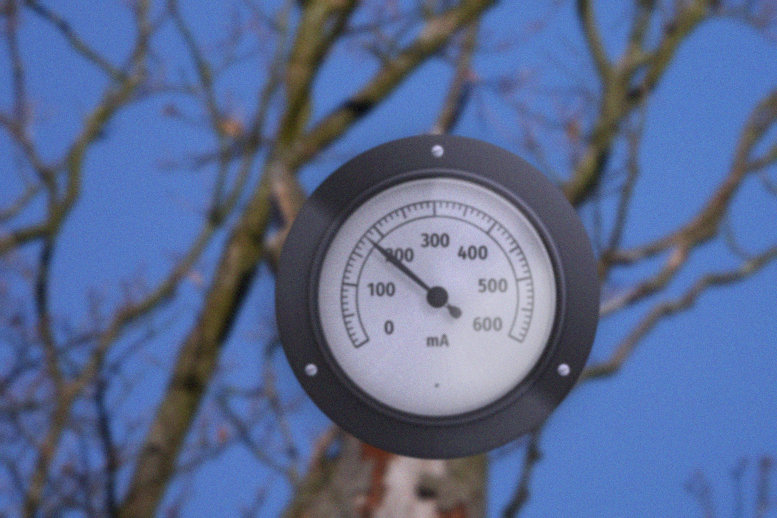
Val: 180 mA
